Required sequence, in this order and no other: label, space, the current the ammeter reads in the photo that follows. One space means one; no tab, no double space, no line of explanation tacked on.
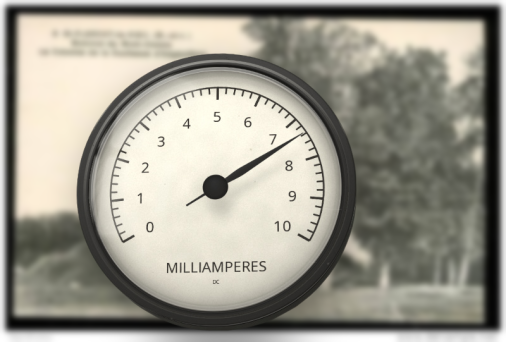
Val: 7.4 mA
